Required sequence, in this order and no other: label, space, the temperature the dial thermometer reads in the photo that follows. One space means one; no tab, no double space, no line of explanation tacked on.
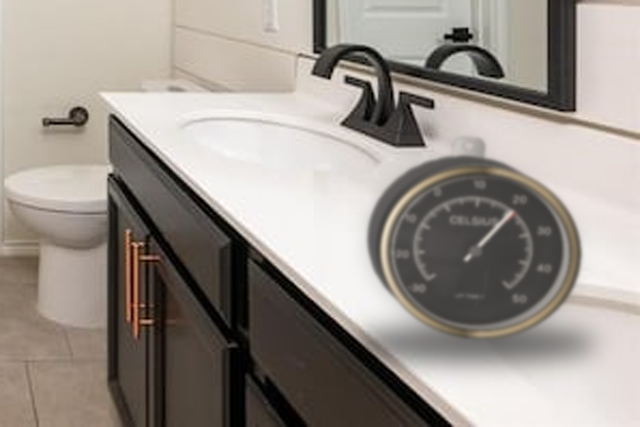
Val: 20 °C
